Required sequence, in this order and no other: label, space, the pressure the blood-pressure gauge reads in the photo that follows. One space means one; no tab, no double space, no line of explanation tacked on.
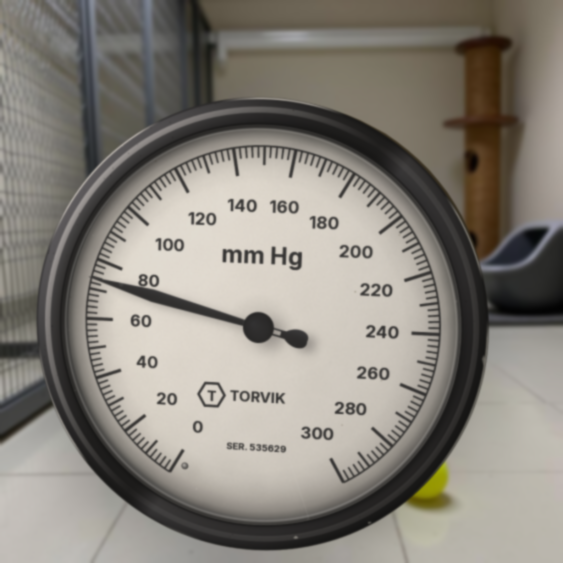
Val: 74 mmHg
